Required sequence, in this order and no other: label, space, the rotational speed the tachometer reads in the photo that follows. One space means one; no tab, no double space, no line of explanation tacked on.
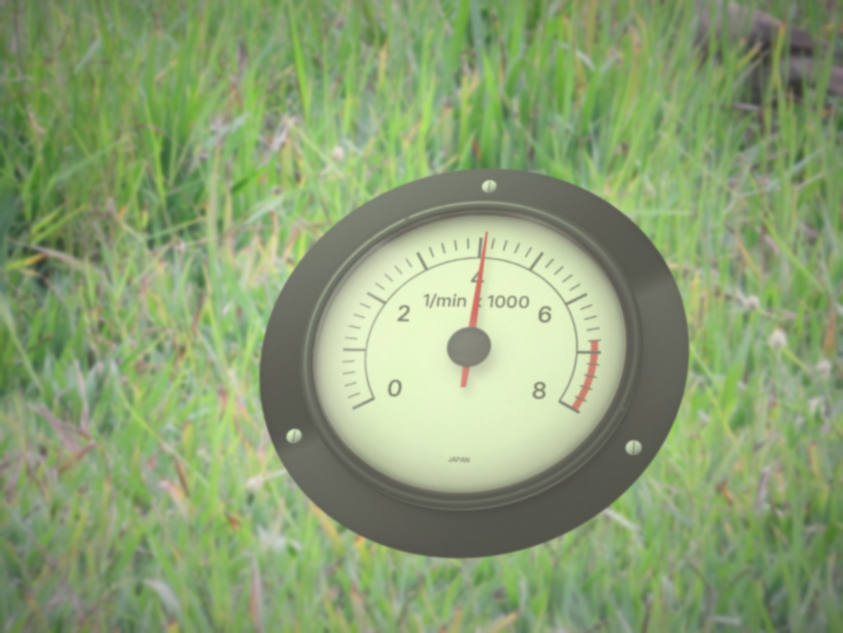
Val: 4100 rpm
